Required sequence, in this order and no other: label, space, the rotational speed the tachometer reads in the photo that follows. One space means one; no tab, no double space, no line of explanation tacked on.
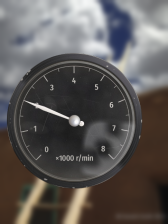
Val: 2000 rpm
